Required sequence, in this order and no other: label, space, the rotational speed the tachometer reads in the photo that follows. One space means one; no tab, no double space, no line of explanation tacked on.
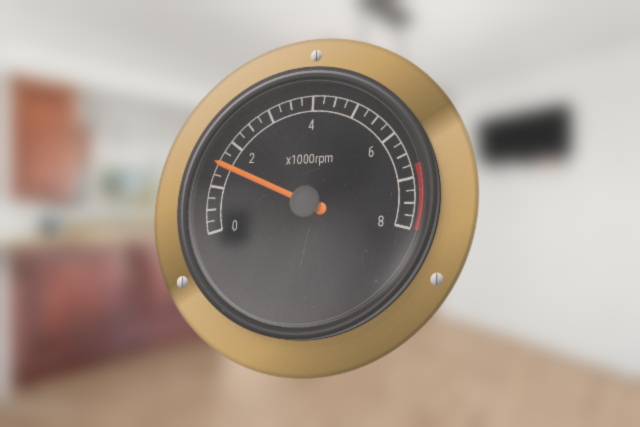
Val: 1500 rpm
